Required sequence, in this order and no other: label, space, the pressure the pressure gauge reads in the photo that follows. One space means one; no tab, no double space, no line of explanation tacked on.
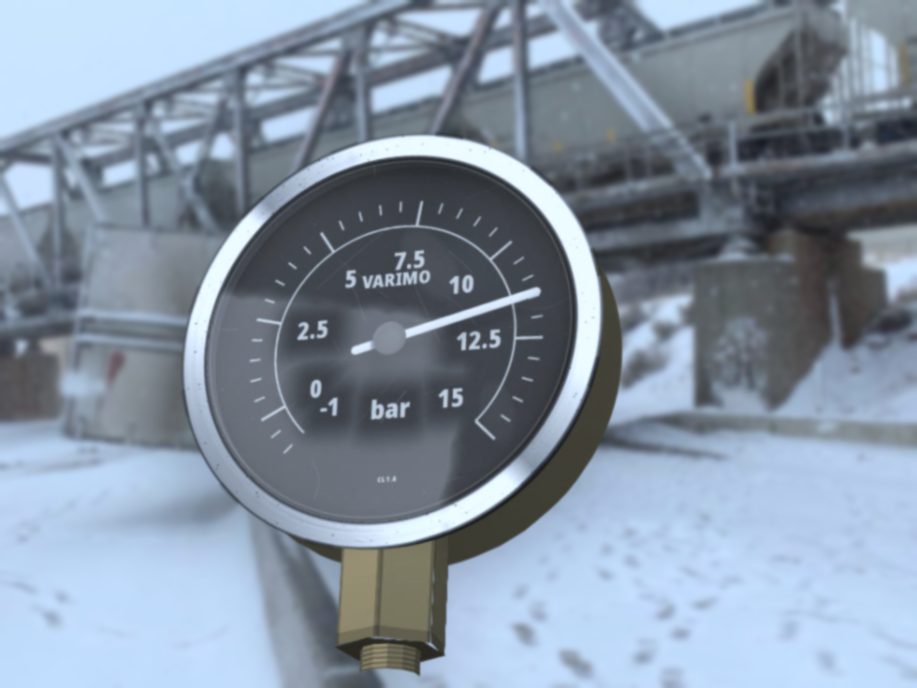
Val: 11.5 bar
